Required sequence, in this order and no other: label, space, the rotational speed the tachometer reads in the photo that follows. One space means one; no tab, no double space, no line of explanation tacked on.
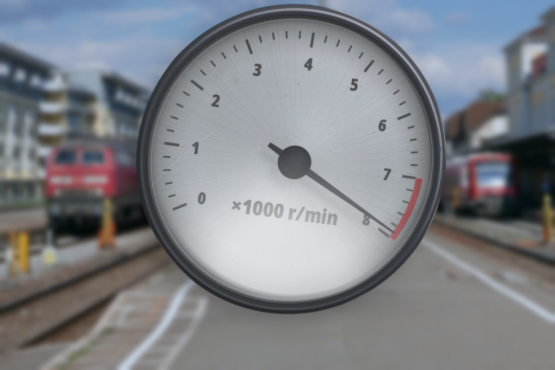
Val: 7900 rpm
